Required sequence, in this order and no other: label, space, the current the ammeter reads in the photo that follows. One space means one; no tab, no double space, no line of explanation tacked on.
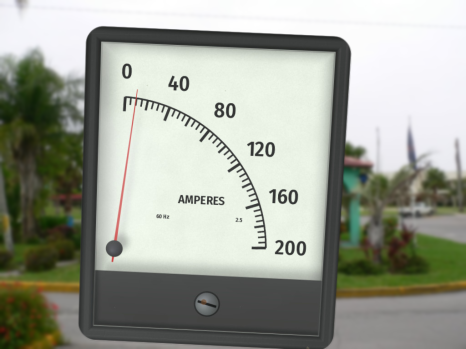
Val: 10 A
